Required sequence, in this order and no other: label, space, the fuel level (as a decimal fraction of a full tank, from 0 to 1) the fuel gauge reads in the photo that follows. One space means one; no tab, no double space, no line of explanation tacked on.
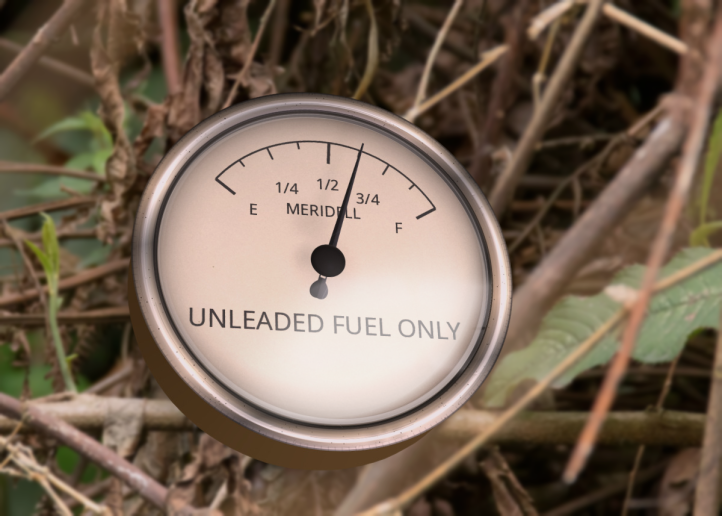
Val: 0.625
